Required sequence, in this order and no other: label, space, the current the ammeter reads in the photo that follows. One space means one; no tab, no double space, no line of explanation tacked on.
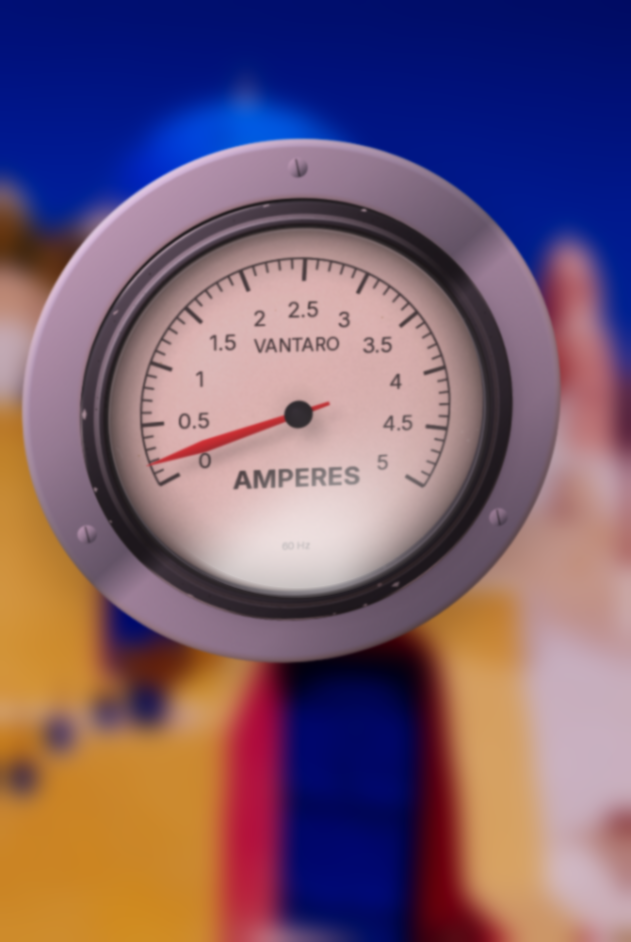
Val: 0.2 A
